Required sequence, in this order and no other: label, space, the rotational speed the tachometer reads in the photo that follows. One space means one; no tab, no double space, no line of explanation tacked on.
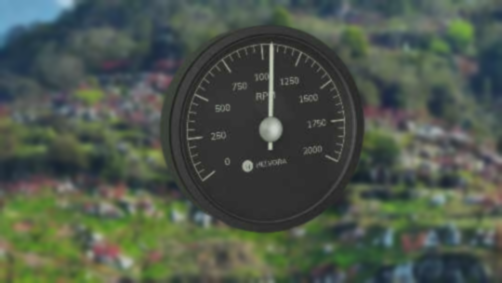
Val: 1050 rpm
